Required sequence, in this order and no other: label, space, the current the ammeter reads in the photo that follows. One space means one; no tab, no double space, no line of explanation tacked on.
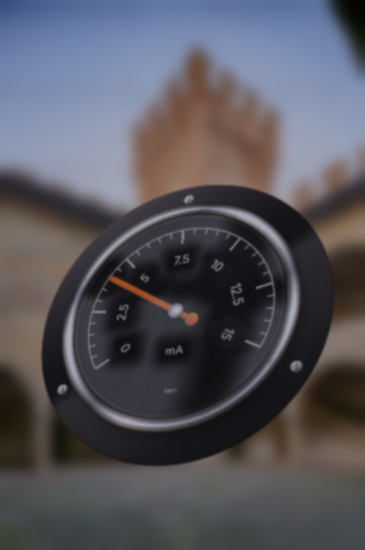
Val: 4 mA
